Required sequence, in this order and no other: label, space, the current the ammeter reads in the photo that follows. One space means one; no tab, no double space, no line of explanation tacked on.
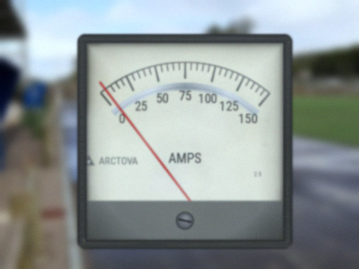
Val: 5 A
